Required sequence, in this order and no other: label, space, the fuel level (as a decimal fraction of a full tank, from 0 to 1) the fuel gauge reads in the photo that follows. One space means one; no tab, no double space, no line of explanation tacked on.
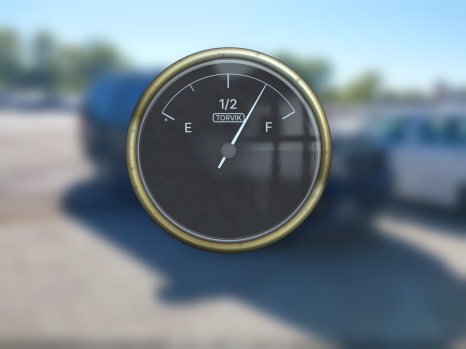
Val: 0.75
